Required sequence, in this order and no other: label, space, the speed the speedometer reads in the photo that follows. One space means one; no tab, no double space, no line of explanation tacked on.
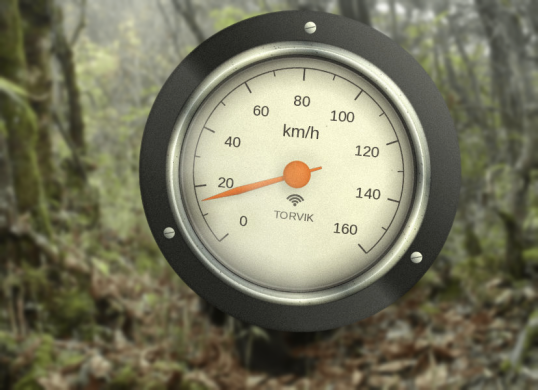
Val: 15 km/h
